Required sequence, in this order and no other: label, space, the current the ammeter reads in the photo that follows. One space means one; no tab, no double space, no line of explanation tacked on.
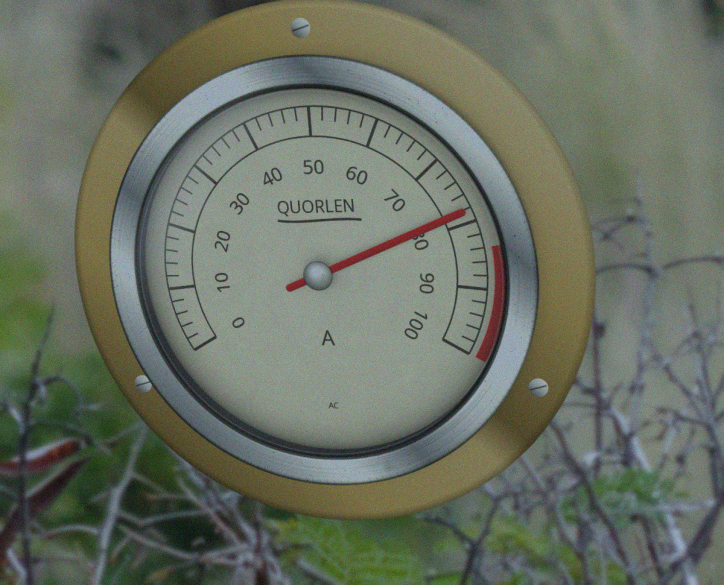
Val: 78 A
